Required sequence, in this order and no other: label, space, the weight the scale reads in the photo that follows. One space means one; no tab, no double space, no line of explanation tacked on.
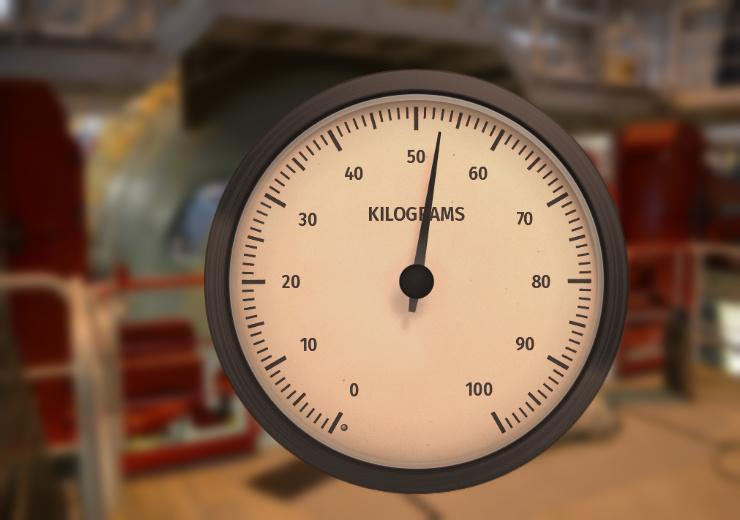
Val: 53 kg
